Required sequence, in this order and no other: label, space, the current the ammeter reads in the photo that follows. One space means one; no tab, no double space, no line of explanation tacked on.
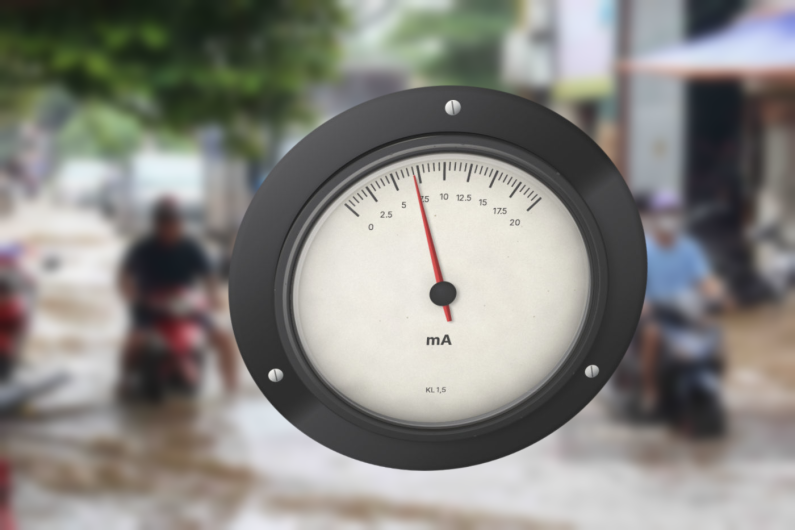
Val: 7 mA
